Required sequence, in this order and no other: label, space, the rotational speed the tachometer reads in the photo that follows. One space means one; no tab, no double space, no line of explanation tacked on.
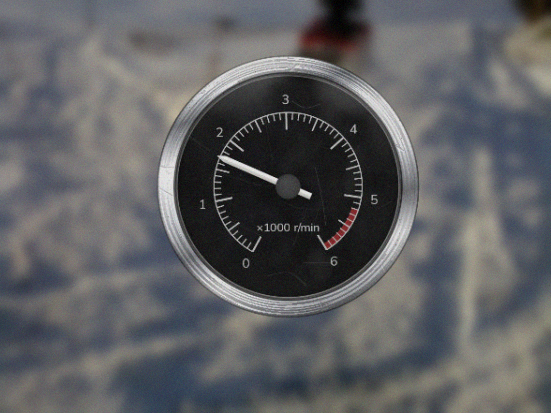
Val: 1700 rpm
